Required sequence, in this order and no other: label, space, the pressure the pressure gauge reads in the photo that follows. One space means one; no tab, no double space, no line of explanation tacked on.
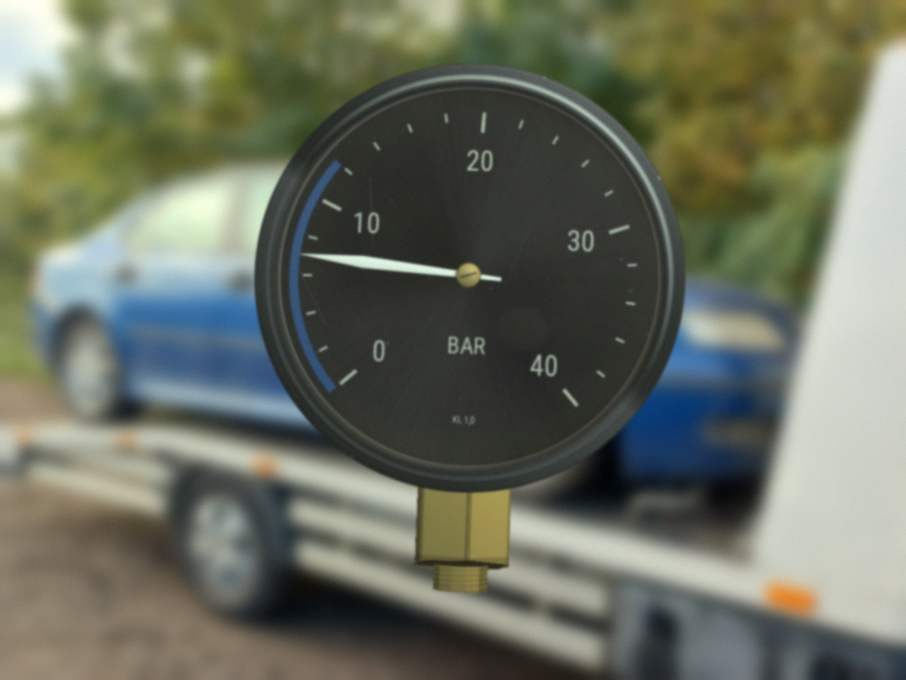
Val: 7 bar
